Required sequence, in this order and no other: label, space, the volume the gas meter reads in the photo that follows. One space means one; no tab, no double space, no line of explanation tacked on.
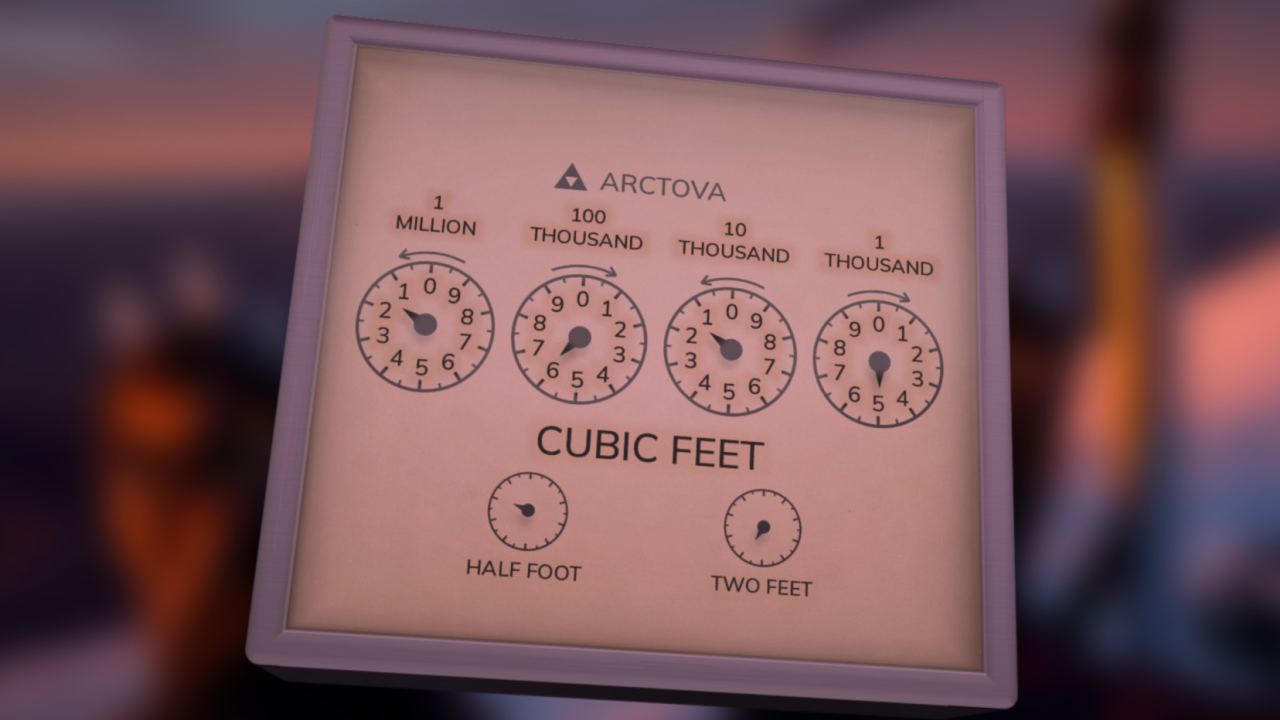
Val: 161500 ft³
